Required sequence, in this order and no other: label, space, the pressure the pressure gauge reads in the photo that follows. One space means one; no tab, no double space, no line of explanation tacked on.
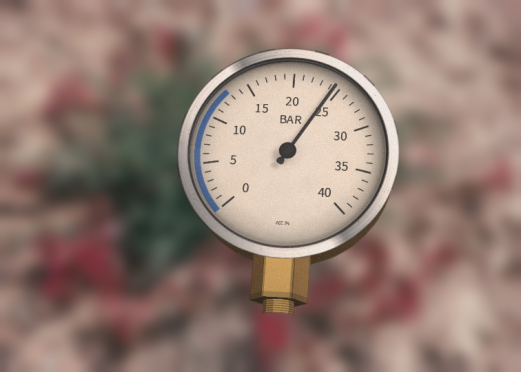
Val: 24.5 bar
